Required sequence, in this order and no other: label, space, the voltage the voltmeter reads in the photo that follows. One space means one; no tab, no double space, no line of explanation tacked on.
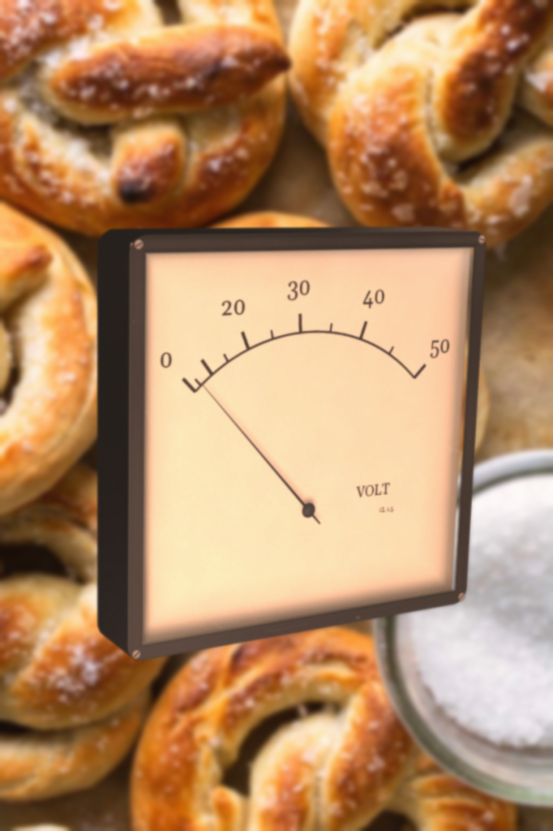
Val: 5 V
